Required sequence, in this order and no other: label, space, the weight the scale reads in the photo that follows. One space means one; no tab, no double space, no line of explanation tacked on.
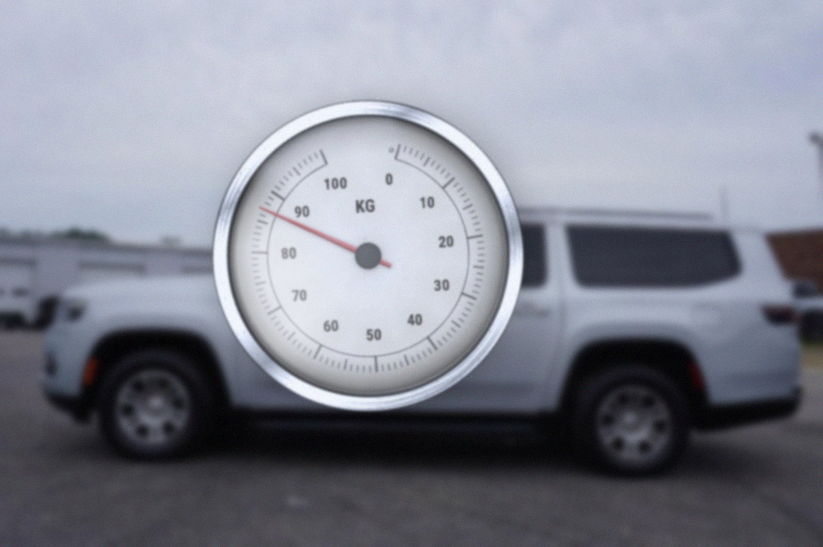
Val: 87 kg
